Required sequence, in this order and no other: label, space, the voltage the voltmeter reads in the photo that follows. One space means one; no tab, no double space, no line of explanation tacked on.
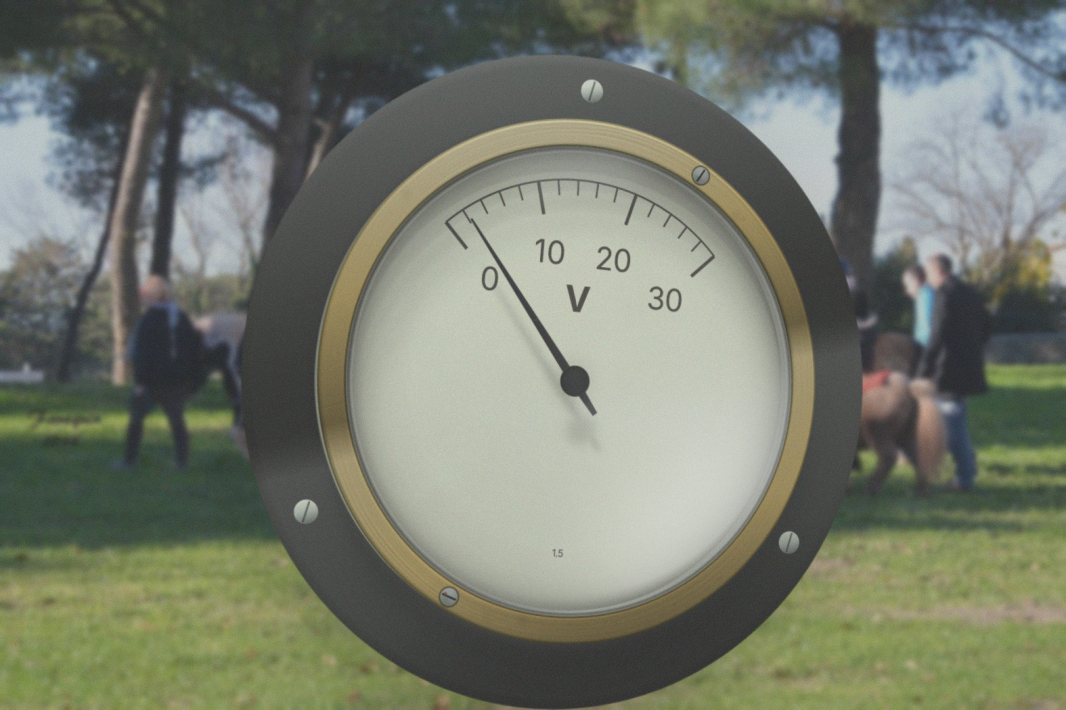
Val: 2 V
